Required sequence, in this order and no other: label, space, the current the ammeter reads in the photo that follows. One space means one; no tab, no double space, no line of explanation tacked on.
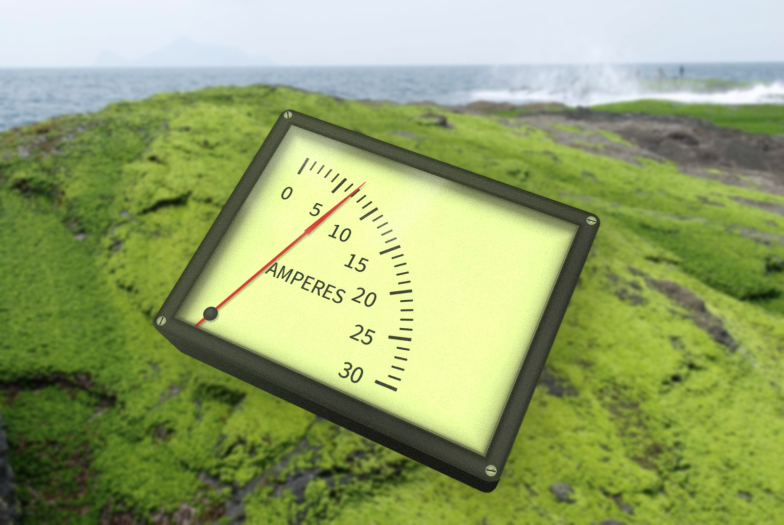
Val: 7 A
